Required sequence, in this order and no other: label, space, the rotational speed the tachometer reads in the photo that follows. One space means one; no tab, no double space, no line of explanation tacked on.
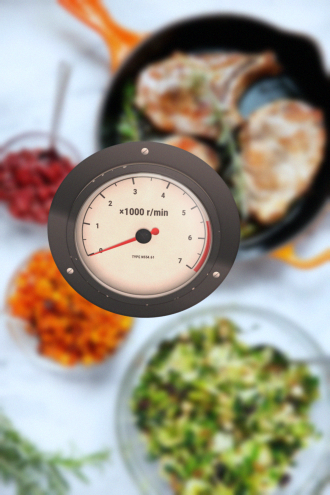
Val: 0 rpm
